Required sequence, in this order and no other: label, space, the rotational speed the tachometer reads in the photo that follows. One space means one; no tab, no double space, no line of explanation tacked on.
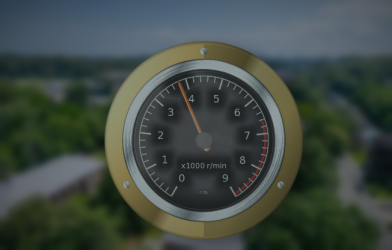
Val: 3800 rpm
